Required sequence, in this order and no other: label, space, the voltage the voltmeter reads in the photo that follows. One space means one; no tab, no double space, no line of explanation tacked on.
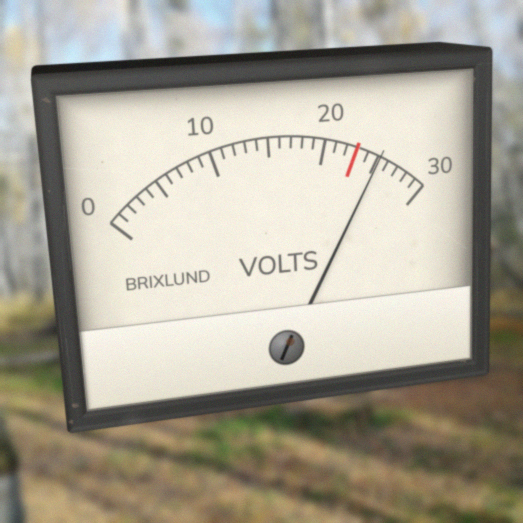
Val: 25 V
